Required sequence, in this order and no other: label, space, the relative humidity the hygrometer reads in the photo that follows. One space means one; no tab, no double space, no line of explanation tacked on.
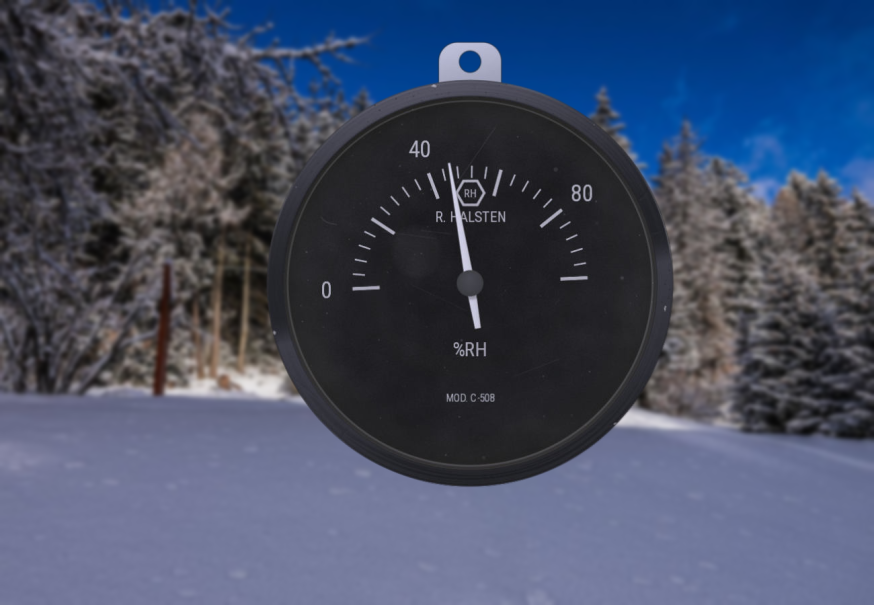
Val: 46 %
